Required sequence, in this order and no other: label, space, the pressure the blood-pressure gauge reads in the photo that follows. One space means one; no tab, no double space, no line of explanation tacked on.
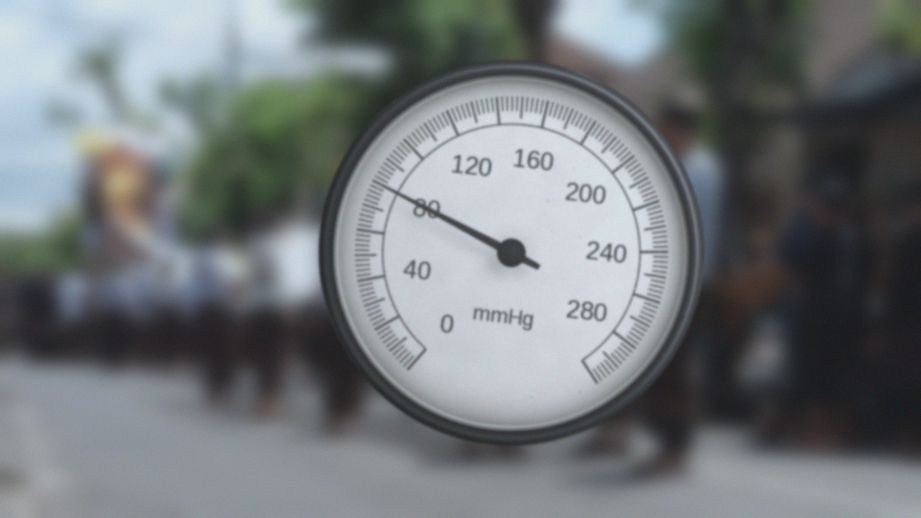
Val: 80 mmHg
